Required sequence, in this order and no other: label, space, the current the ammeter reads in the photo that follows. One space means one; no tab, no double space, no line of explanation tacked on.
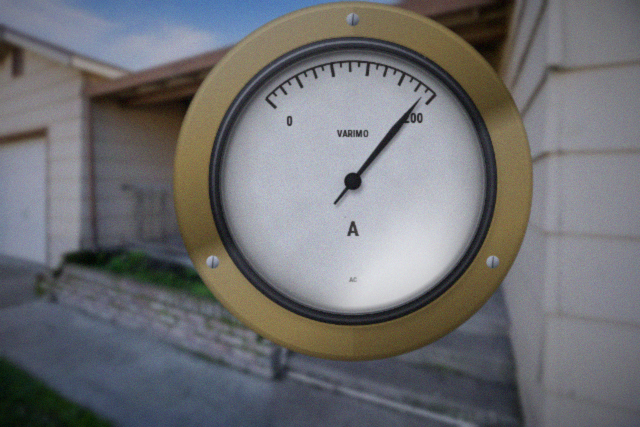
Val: 190 A
